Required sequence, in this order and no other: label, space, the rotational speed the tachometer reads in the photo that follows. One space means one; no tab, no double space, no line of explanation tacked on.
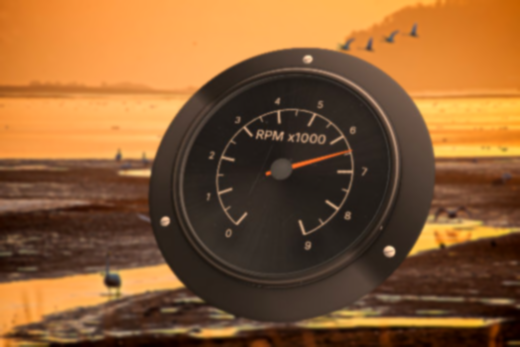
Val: 6500 rpm
